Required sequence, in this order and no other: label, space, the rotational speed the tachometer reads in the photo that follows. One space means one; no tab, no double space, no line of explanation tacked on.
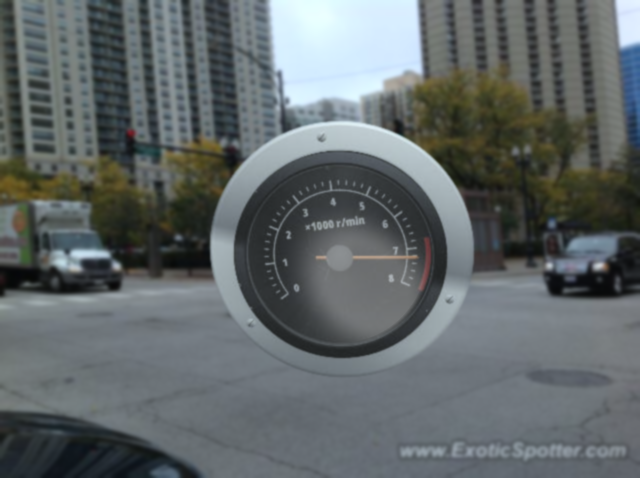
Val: 7200 rpm
